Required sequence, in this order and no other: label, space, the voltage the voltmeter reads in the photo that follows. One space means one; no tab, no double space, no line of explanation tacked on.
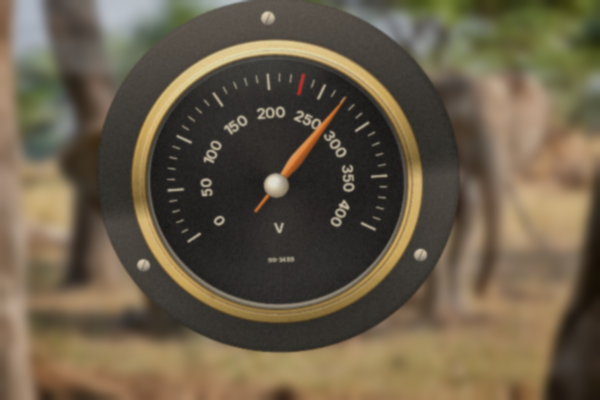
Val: 270 V
